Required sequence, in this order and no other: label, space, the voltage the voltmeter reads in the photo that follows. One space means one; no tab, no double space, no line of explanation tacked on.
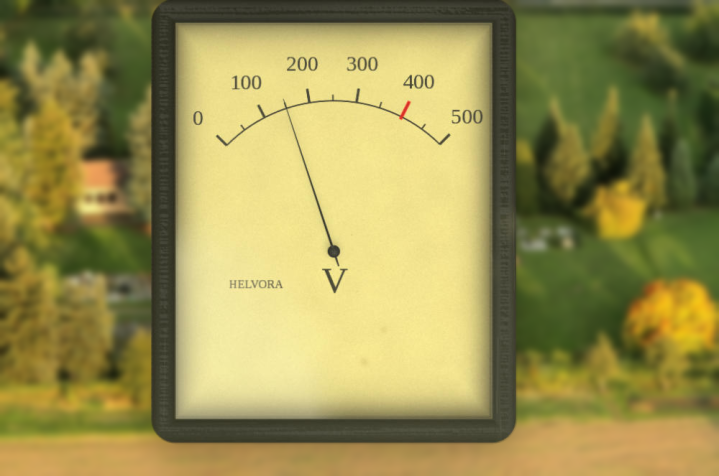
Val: 150 V
